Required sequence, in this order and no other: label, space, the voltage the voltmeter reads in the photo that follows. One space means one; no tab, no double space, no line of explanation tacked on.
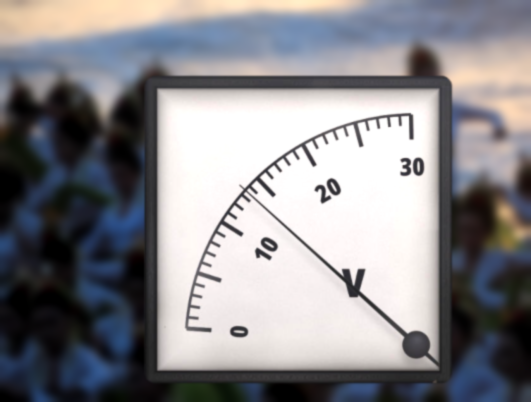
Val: 13.5 V
